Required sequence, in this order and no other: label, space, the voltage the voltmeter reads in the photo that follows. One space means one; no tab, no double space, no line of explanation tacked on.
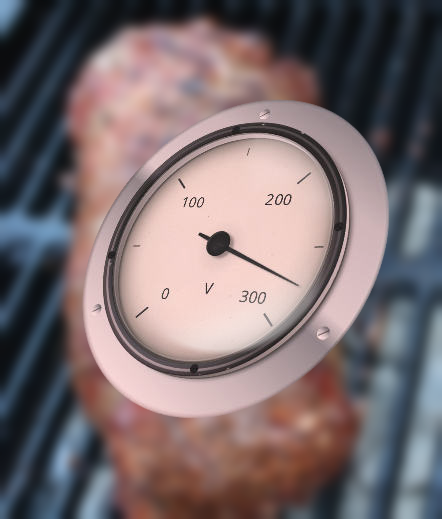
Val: 275 V
